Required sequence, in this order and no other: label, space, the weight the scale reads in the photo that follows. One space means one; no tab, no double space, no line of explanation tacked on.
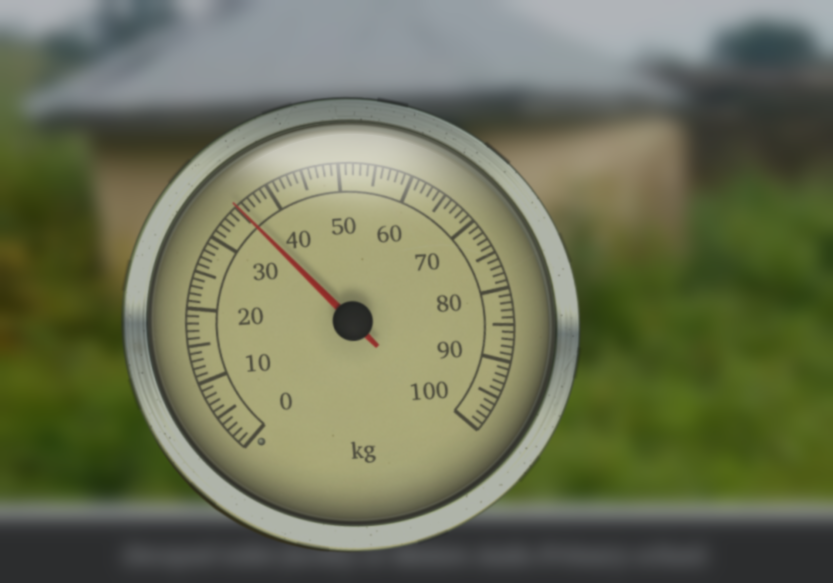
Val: 35 kg
